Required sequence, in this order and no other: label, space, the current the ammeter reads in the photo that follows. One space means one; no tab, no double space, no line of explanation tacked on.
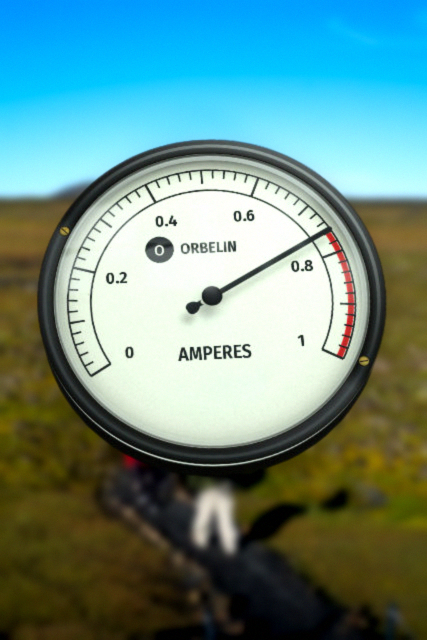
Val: 0.76 A
